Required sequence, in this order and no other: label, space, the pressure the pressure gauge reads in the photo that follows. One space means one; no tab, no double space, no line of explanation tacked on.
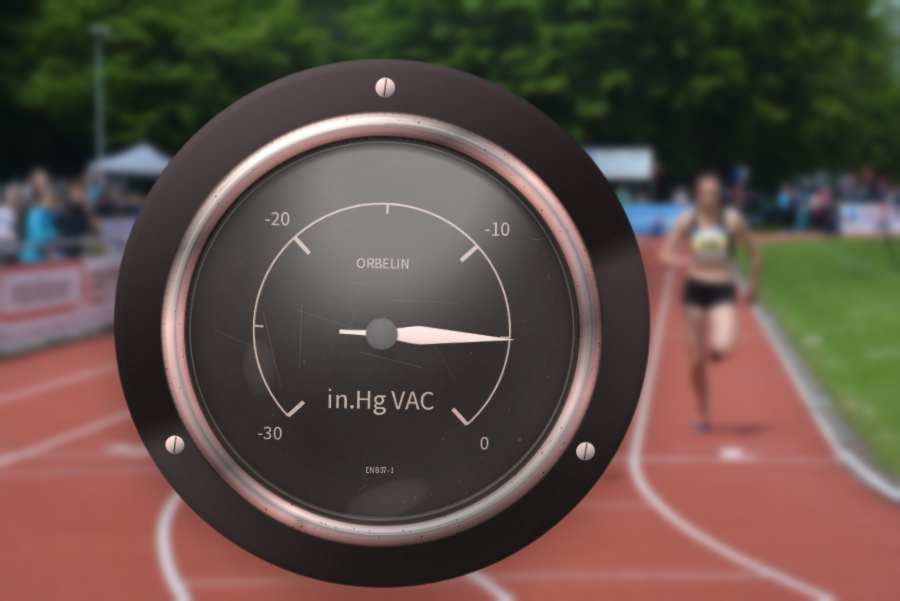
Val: -5 inHg
